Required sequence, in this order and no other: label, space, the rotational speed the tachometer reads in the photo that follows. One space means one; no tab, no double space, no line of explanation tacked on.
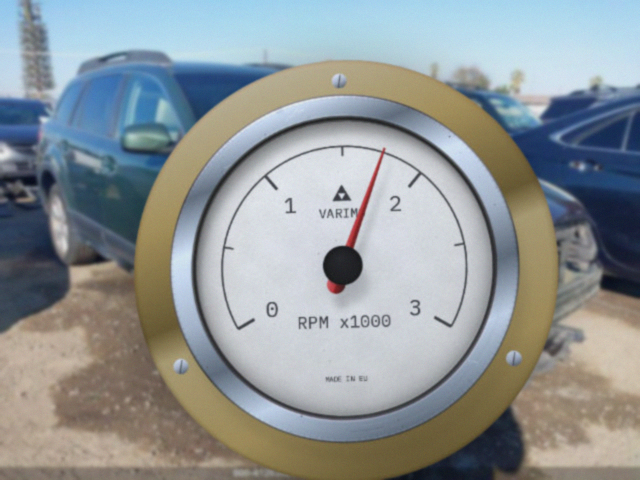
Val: 1750 rpm
